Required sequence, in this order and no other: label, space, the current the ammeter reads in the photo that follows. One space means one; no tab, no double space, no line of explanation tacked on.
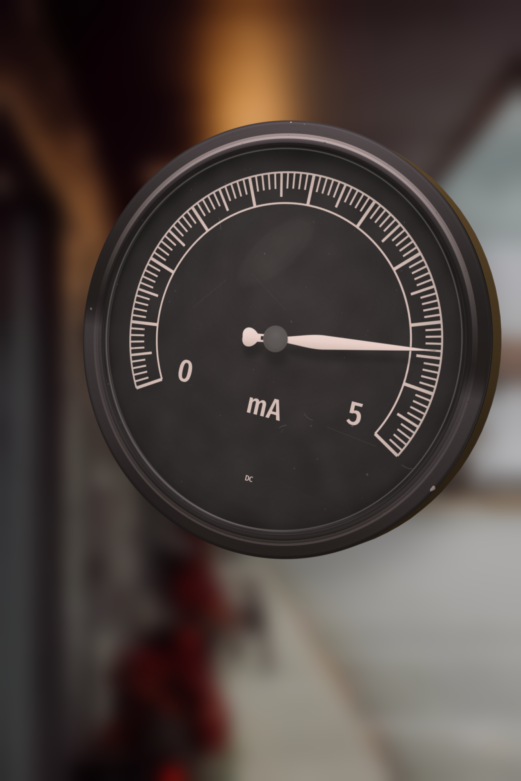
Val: 4.2 mA
